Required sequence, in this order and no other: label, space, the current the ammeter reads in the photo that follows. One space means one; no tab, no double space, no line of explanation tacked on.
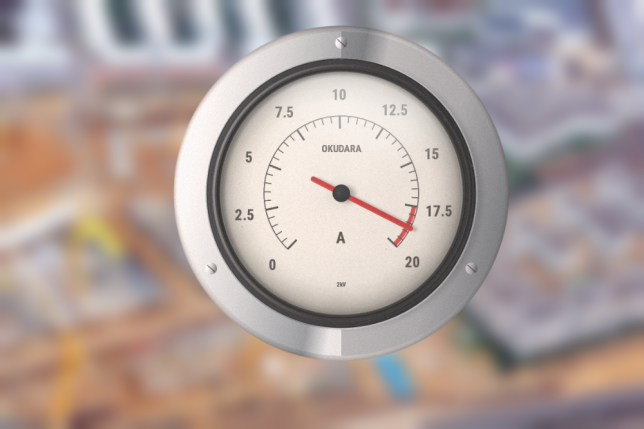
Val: 18.75 A
